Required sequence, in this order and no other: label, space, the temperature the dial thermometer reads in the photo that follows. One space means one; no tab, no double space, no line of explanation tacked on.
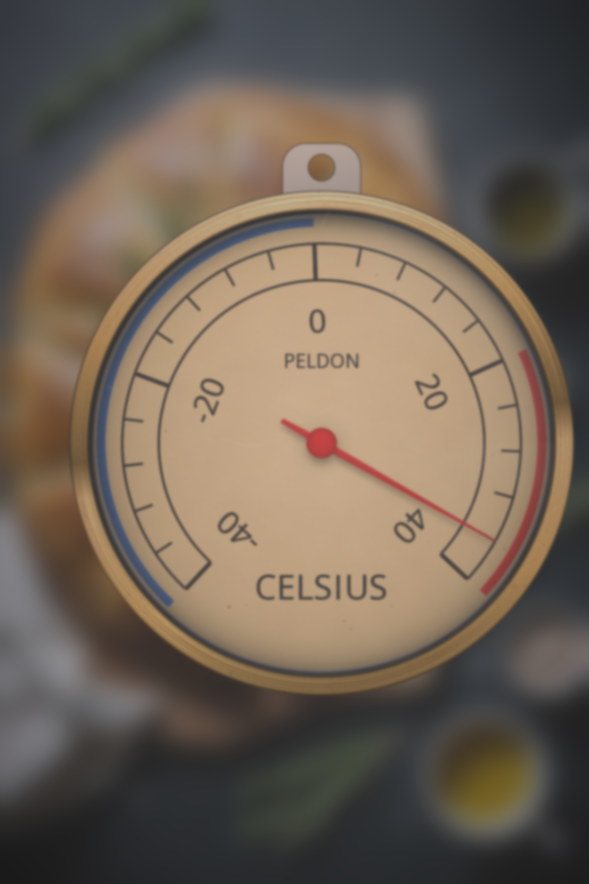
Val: 36 °C
